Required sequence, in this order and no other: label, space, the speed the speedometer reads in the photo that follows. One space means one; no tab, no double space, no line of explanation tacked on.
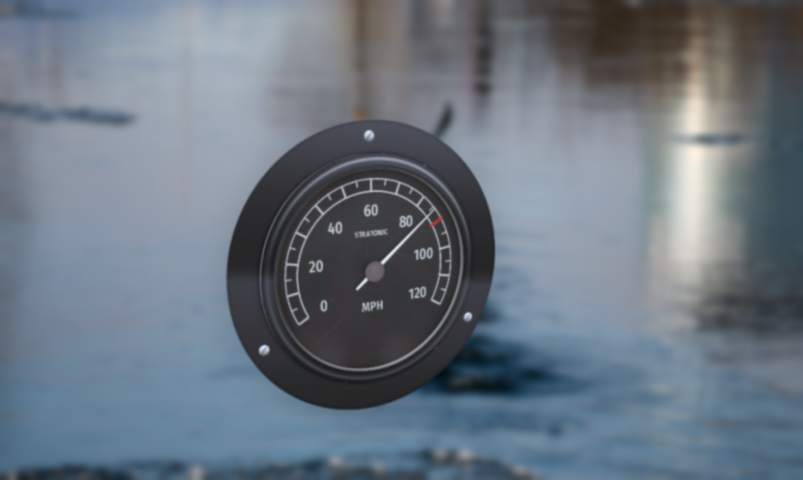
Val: 85 mph
